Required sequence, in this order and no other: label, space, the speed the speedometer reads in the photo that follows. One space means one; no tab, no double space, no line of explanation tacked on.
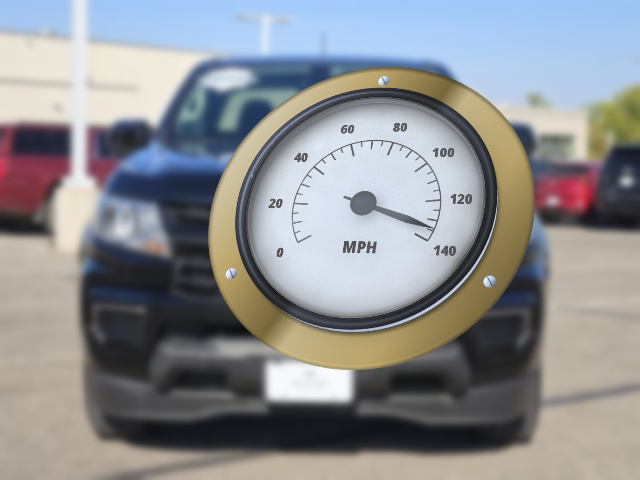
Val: 135 mph
